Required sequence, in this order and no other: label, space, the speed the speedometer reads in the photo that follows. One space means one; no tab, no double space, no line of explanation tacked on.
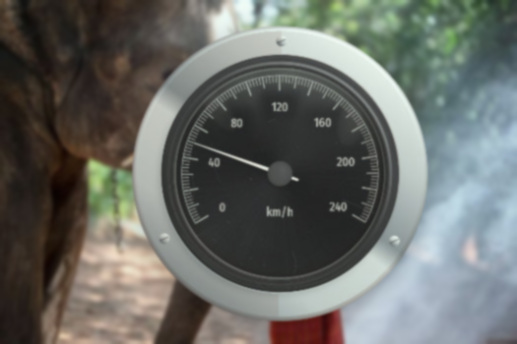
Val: 50 km/h
